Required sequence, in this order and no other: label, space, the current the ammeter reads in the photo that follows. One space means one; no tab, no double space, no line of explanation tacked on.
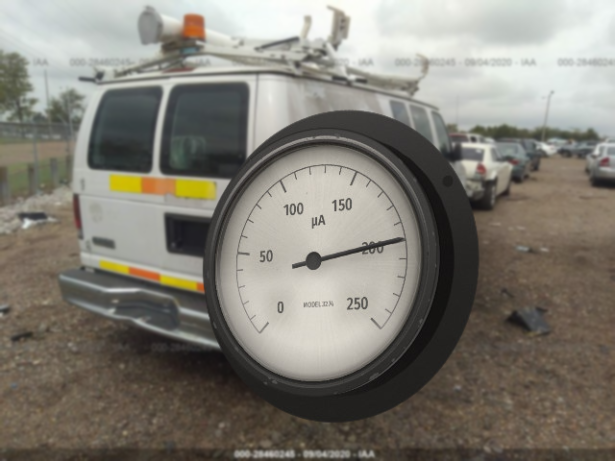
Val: 200 µA
